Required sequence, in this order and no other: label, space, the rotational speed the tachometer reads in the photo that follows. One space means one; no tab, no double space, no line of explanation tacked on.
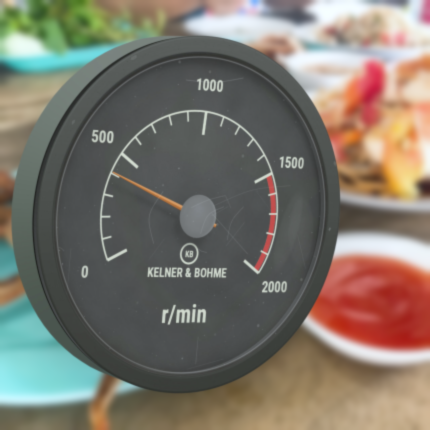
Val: 400 rpm
